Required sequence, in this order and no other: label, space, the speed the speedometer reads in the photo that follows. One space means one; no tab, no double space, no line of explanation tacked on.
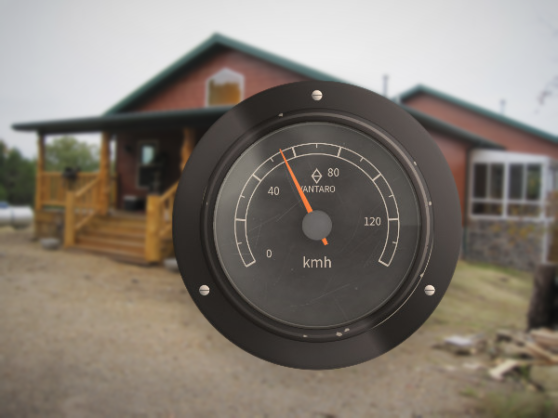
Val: 55 km/h
